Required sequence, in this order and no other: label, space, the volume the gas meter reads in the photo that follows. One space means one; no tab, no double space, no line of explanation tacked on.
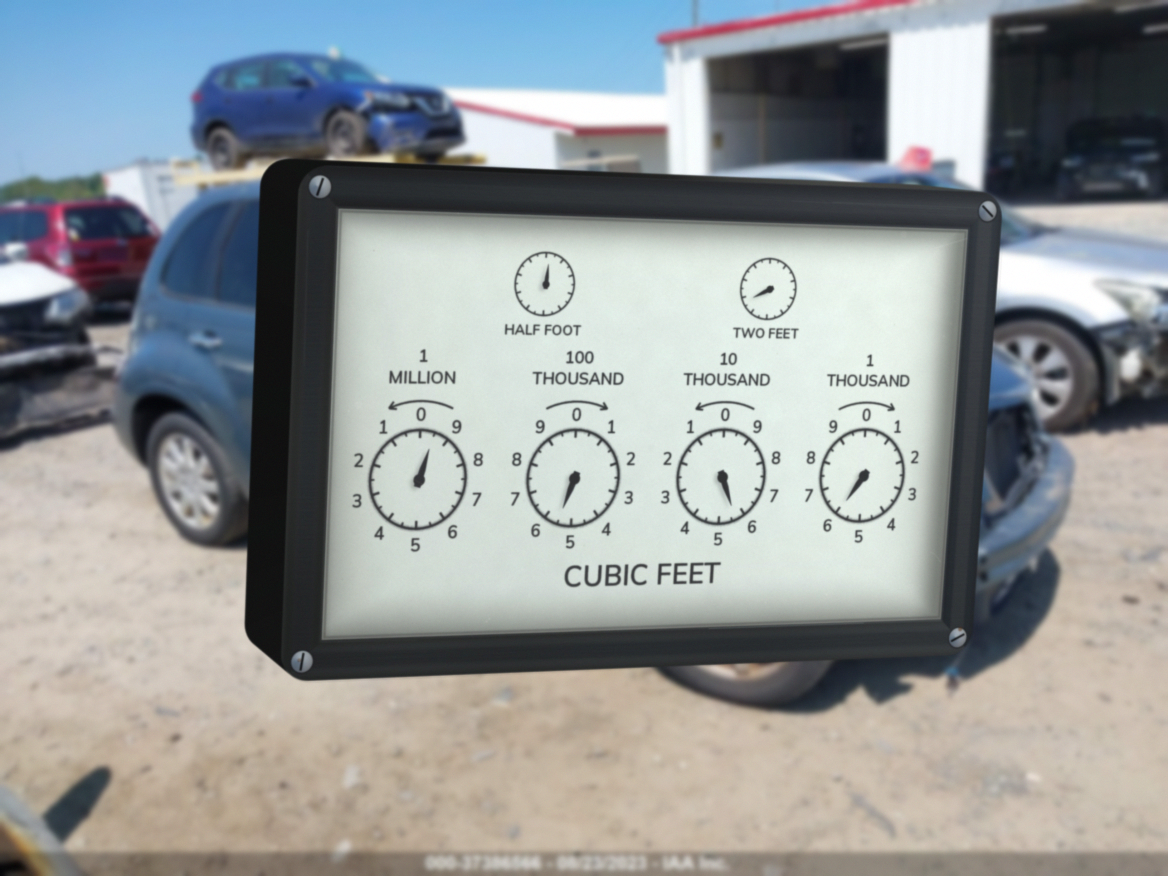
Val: 955600 ft³
